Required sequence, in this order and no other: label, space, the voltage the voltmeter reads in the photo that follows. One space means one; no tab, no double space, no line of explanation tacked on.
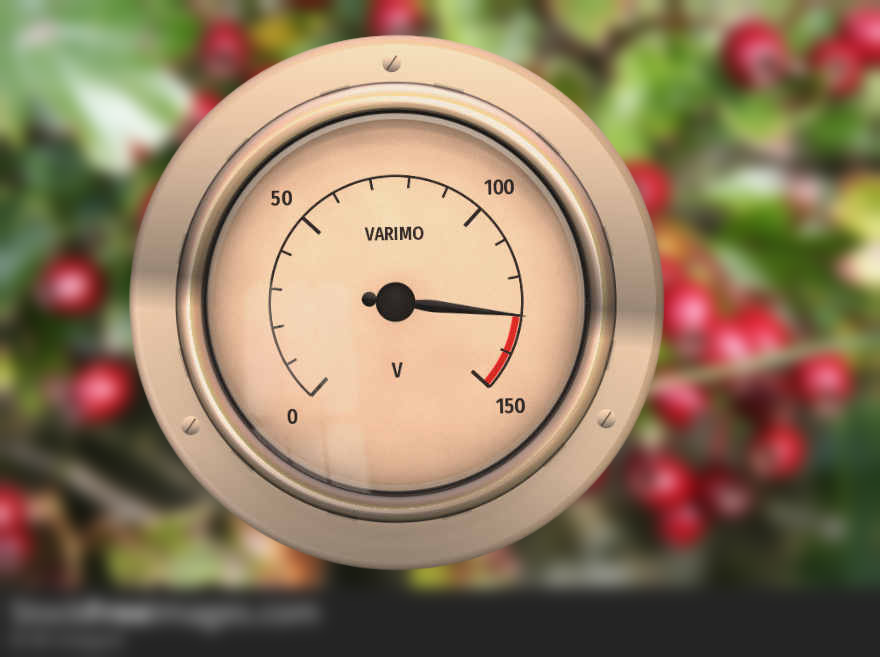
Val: 130 V
